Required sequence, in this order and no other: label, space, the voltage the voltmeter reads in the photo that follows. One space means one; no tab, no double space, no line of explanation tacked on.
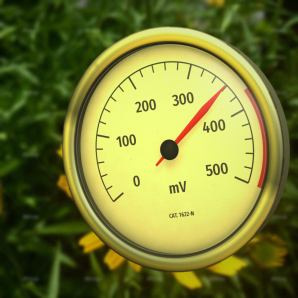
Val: 360 mV
